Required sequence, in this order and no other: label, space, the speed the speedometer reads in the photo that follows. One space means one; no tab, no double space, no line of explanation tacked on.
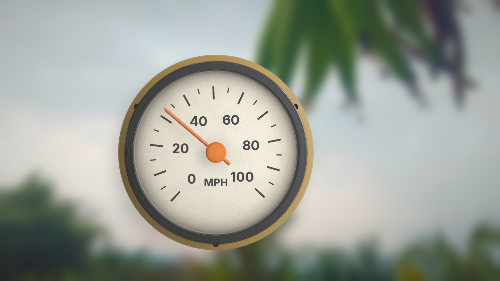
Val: 32.5 mph
